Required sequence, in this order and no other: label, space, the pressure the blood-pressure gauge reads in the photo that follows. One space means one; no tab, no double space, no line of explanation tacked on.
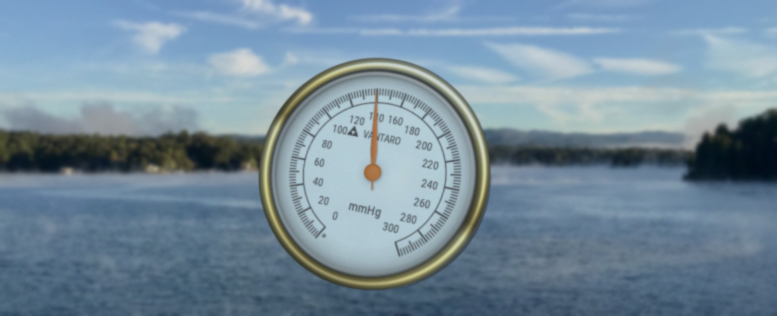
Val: 140 mmHg
